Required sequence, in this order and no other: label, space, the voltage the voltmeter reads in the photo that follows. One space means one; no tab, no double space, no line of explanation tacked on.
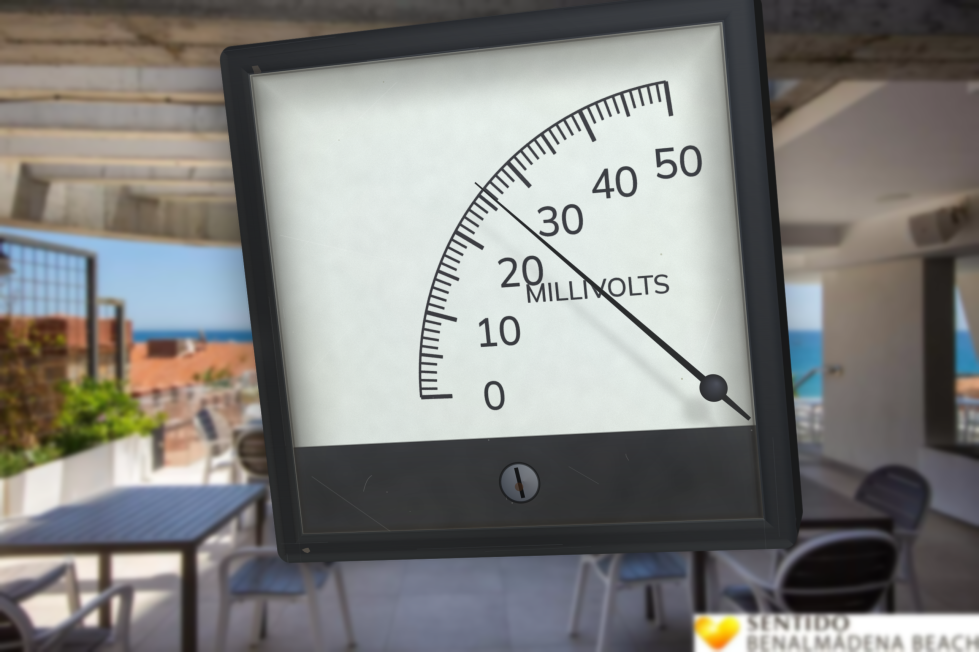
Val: 26 mV
